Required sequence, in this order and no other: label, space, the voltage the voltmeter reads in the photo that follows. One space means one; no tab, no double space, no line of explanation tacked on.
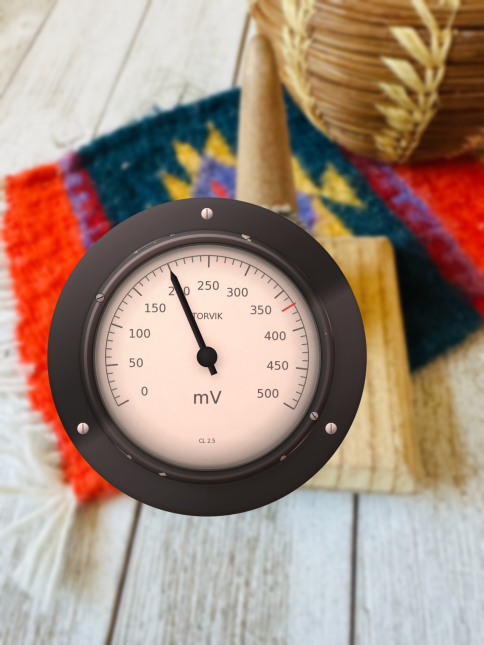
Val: 200 mV
